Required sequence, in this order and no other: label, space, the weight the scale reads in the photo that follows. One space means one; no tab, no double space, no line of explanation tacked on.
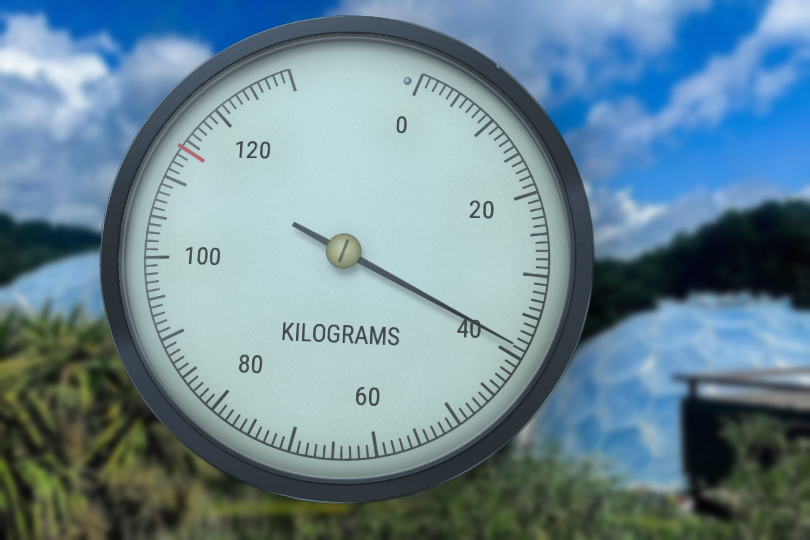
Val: 39 kg
